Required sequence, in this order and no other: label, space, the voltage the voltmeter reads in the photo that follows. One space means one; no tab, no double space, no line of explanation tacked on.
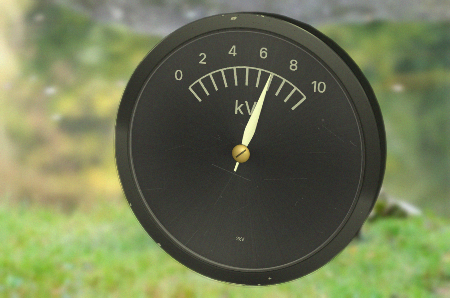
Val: 7 kV
